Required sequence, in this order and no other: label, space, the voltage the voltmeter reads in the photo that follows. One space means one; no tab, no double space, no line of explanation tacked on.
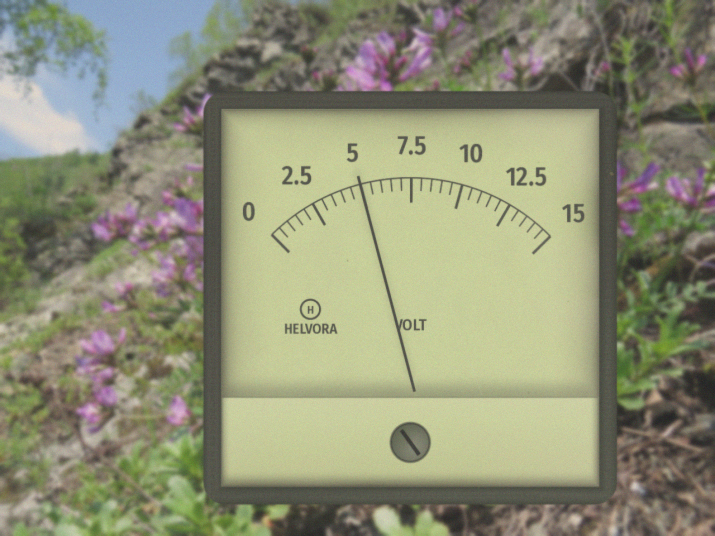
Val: 5 V
